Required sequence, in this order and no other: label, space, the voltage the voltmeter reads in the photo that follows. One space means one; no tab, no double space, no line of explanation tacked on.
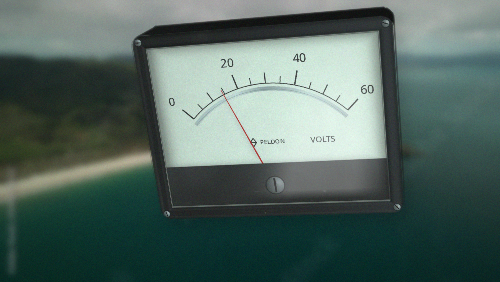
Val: 15 V
